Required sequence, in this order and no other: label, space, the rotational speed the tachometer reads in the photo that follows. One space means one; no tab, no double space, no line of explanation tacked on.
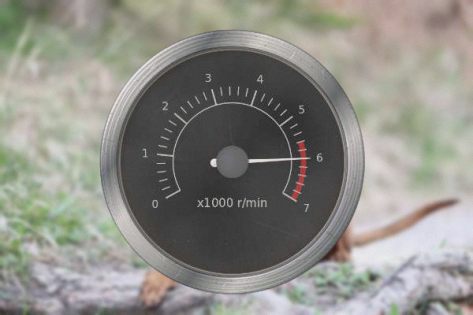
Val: 6000 rpm
